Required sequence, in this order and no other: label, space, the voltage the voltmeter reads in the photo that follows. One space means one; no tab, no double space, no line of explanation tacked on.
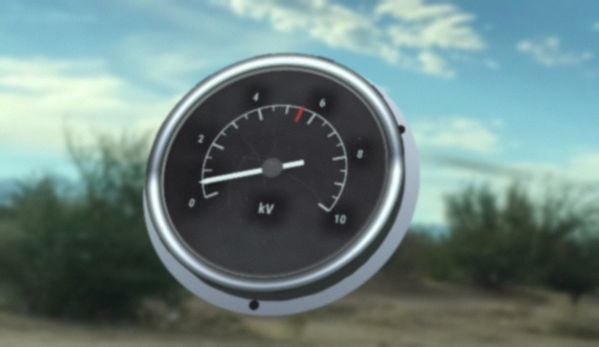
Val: 0.5 kV
